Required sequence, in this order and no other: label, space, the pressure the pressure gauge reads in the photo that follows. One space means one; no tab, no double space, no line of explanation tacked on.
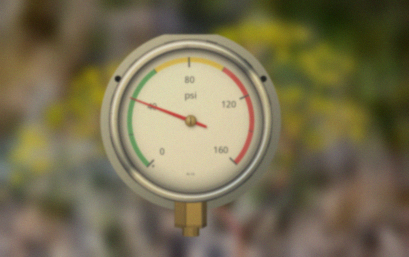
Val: 40 psi
